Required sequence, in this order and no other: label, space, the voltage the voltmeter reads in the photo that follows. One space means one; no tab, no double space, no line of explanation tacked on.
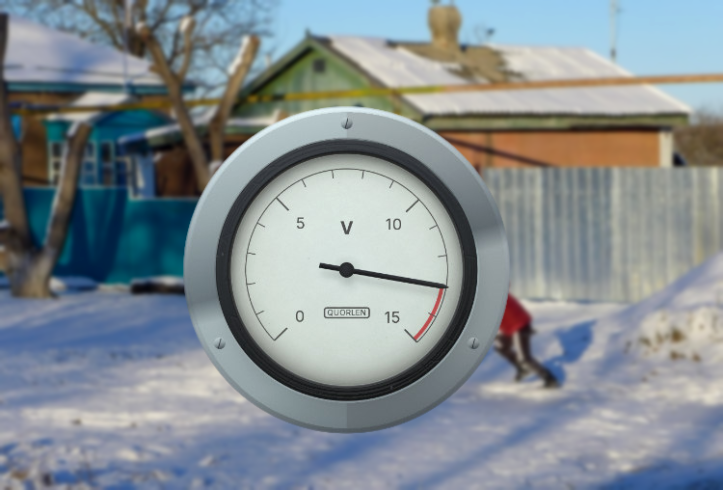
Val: 13 V
